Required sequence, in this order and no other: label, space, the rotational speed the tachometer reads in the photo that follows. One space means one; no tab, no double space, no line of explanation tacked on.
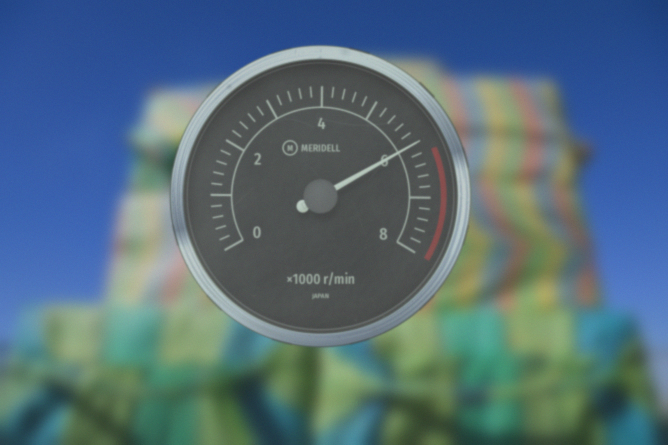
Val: 6000 rpm
